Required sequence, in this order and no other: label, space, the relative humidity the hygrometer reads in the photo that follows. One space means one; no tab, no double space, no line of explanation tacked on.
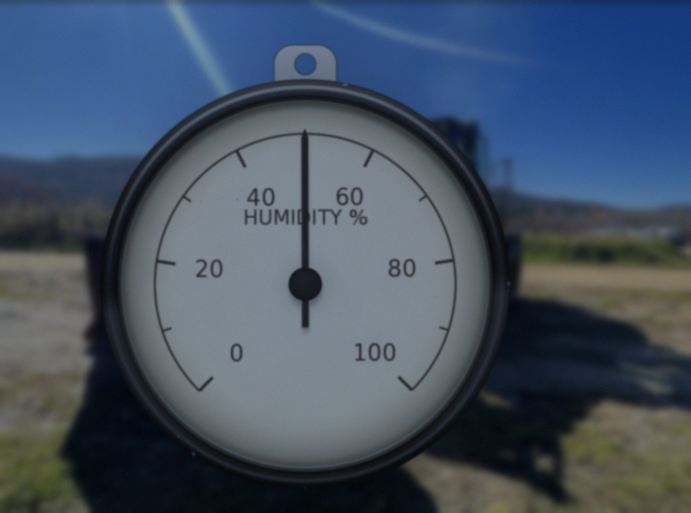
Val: 50 %
